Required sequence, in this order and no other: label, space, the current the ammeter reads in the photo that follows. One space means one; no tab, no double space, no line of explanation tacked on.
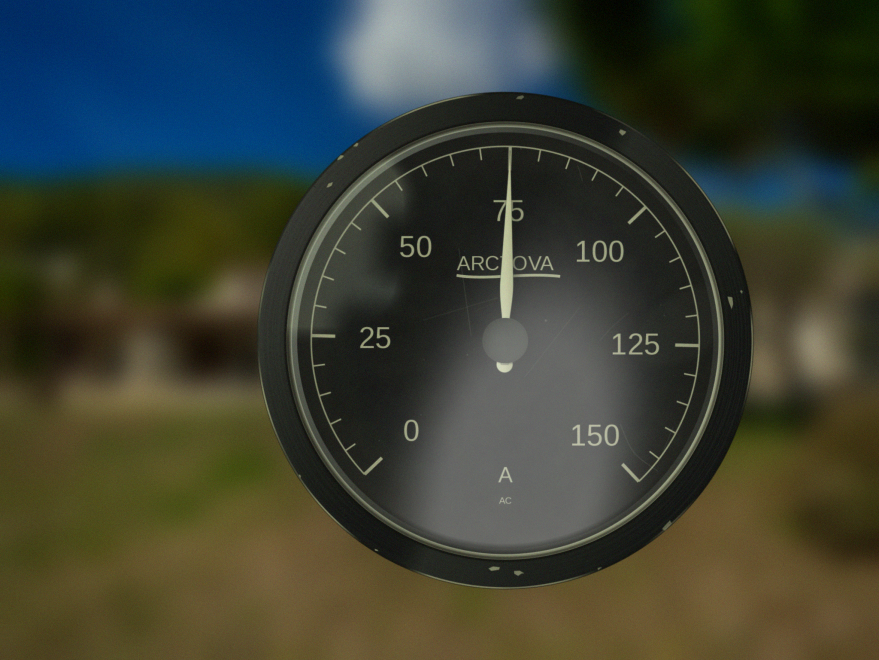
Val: 75 A
